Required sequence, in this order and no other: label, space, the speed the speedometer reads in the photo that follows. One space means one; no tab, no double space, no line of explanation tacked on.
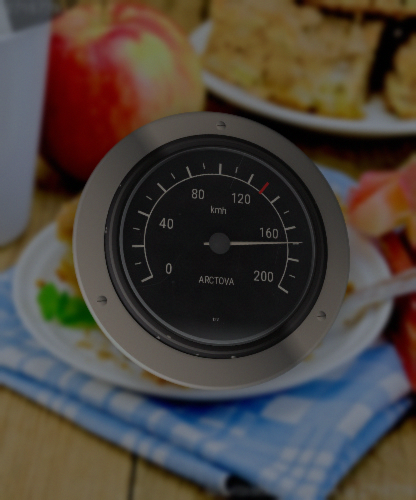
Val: 170 km/h
